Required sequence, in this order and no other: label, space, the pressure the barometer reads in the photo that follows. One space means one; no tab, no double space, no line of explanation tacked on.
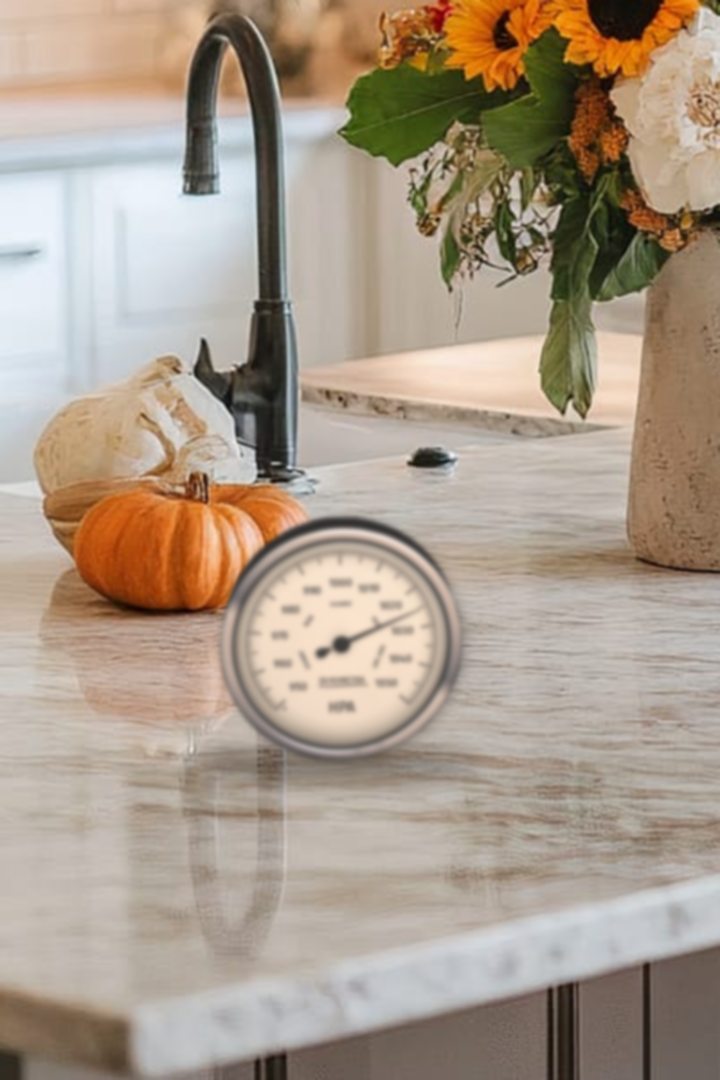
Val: 1025 hPa
